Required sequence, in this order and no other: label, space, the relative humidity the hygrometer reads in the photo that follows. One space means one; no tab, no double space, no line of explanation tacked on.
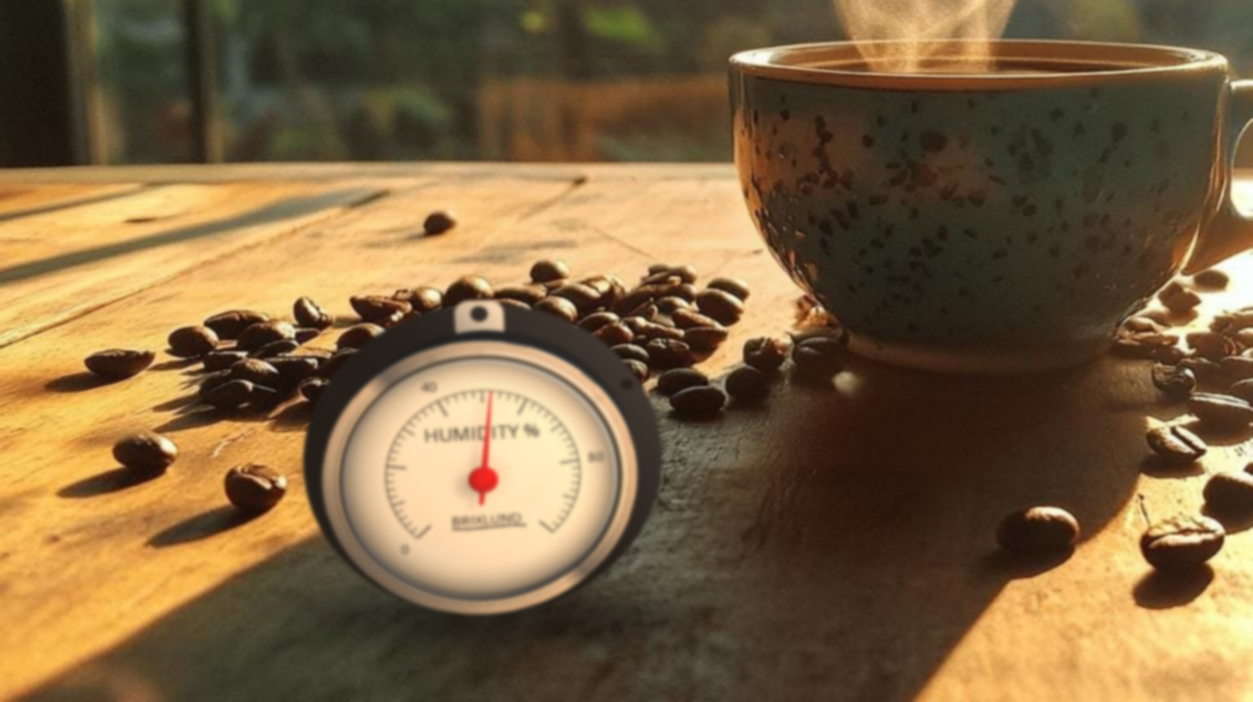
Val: 52 %
